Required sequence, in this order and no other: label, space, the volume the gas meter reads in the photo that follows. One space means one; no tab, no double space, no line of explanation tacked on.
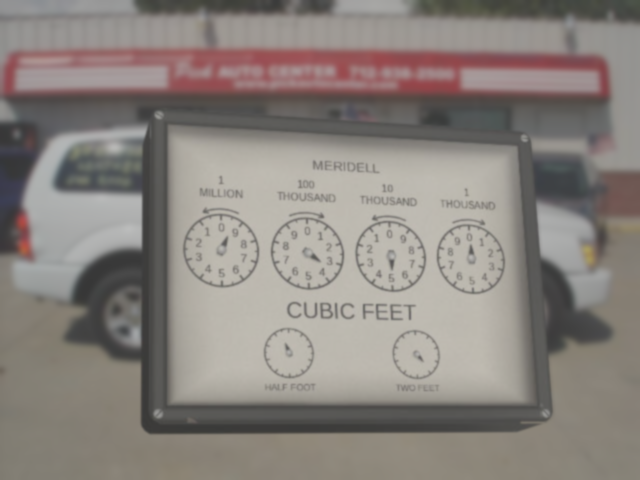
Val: 935000 ft³
